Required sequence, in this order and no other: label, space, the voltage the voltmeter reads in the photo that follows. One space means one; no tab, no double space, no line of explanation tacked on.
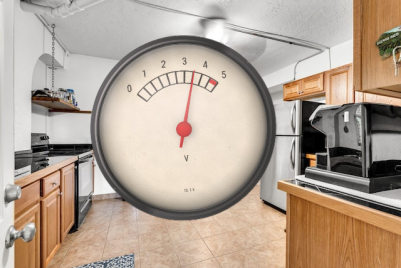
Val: 3.5 V
